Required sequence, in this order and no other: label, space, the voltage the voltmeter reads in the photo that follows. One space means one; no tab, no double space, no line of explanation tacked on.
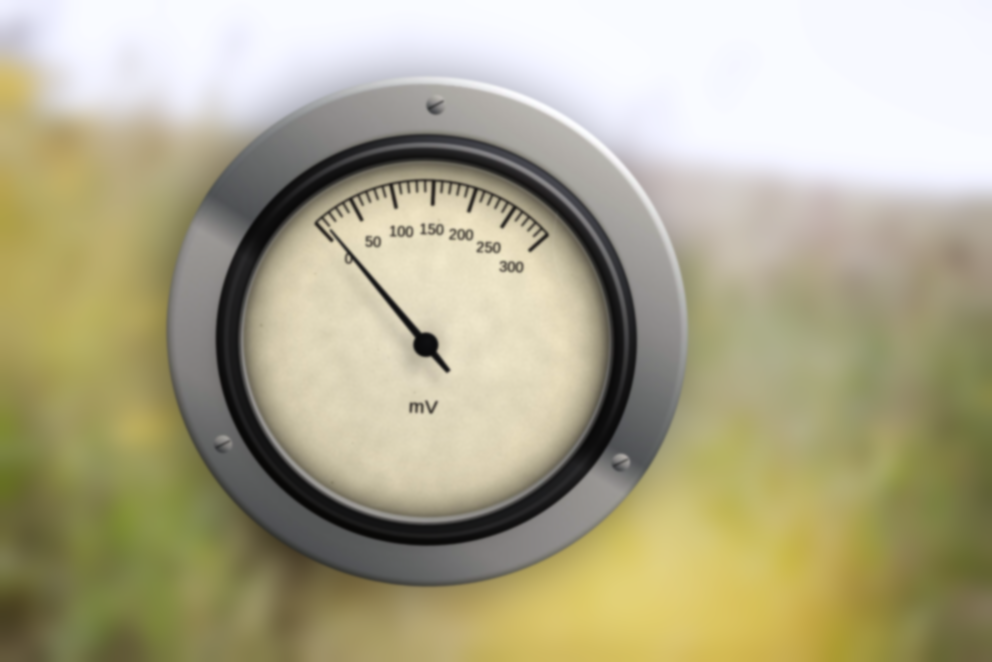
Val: 10 mV
